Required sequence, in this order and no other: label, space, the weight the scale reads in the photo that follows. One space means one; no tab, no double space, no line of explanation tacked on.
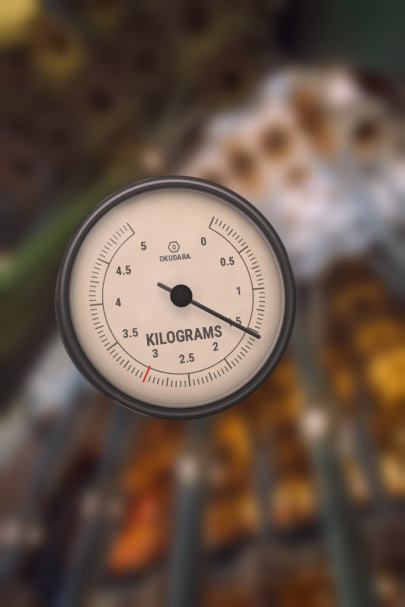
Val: 1.55 kg
